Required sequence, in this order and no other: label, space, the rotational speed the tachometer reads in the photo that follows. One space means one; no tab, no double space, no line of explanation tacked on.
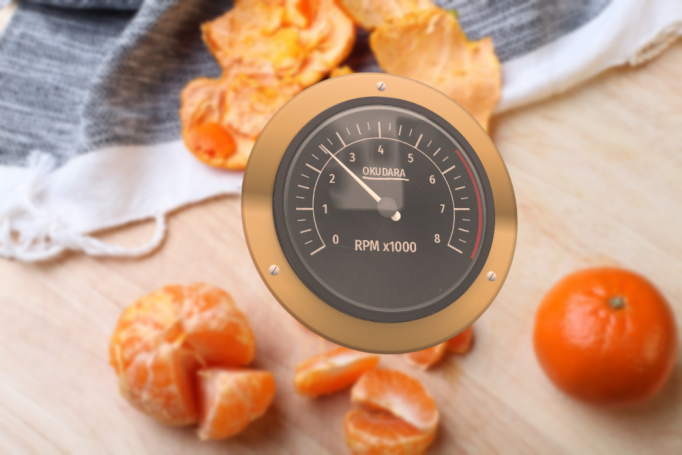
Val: 2500 rpm
